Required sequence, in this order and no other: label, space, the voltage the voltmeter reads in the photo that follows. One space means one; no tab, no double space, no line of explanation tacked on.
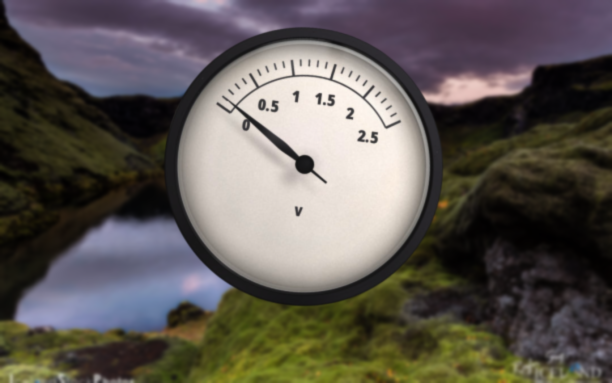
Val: 0.1 V
